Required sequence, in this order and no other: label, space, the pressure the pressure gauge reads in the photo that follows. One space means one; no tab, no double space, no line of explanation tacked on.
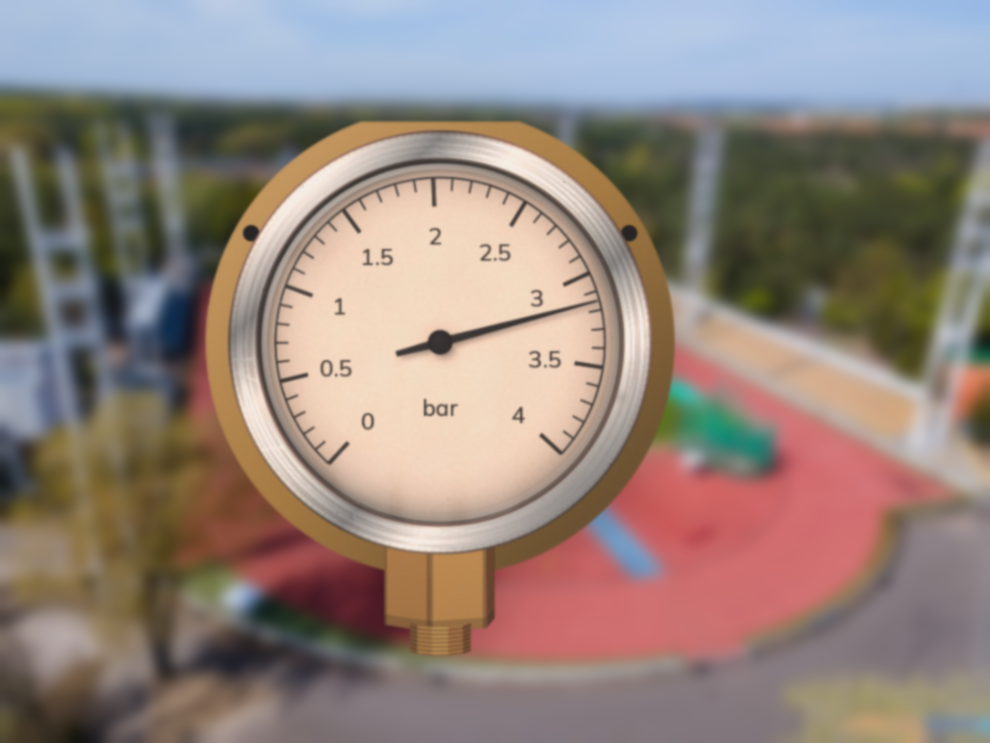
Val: 3.15 bar
